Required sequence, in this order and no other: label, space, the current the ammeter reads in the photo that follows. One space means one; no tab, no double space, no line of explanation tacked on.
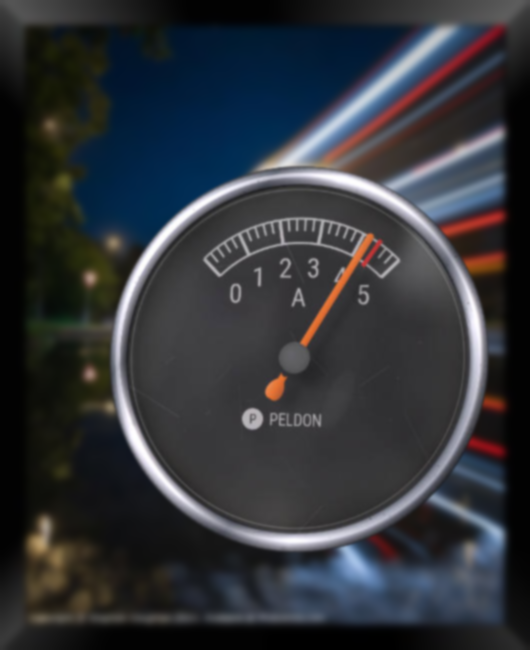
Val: 4.2 A
